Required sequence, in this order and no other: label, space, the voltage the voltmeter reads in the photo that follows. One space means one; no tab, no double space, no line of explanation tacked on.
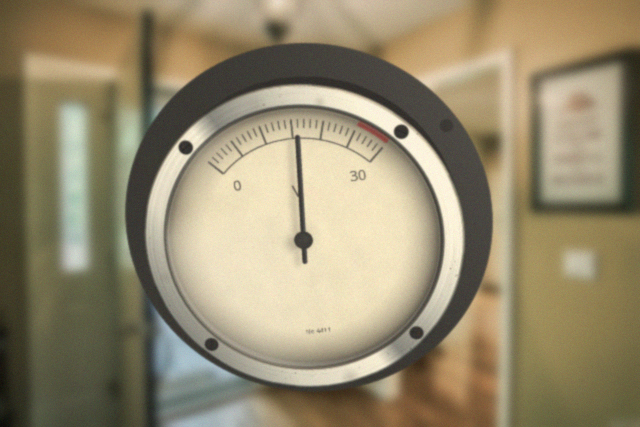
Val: 16 V
